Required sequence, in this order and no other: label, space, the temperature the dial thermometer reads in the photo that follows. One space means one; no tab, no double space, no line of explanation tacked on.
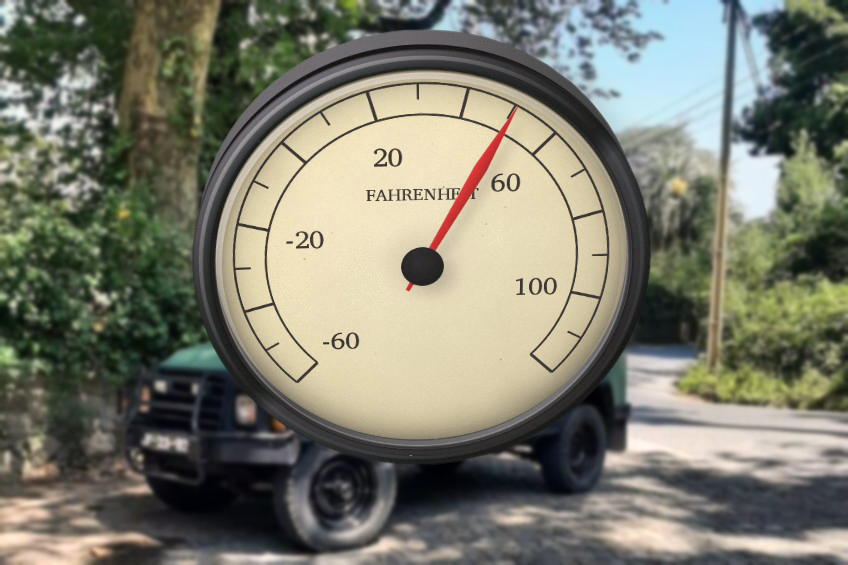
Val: 50 °F
